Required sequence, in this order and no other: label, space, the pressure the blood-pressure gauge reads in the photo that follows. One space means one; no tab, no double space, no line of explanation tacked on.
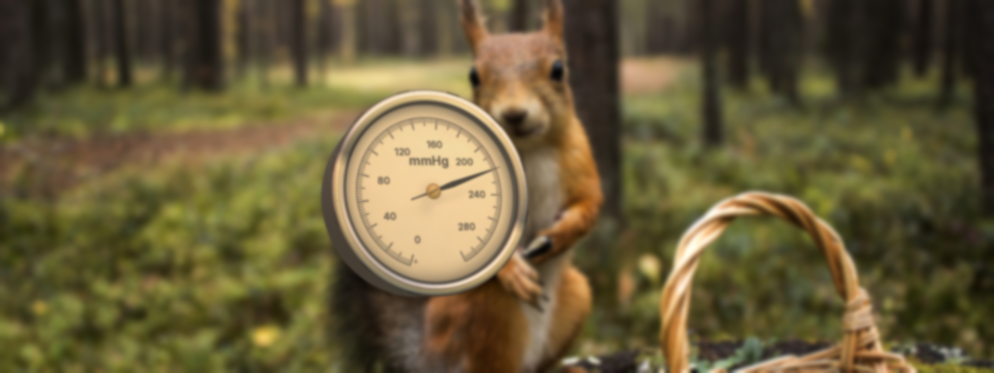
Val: 220 mmHg
